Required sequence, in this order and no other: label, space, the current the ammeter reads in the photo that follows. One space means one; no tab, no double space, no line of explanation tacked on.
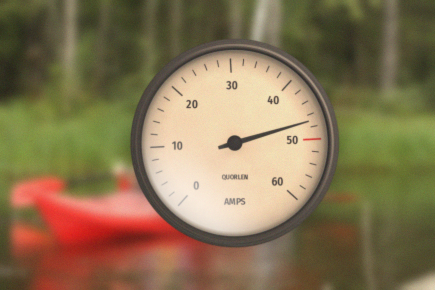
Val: 47 A
